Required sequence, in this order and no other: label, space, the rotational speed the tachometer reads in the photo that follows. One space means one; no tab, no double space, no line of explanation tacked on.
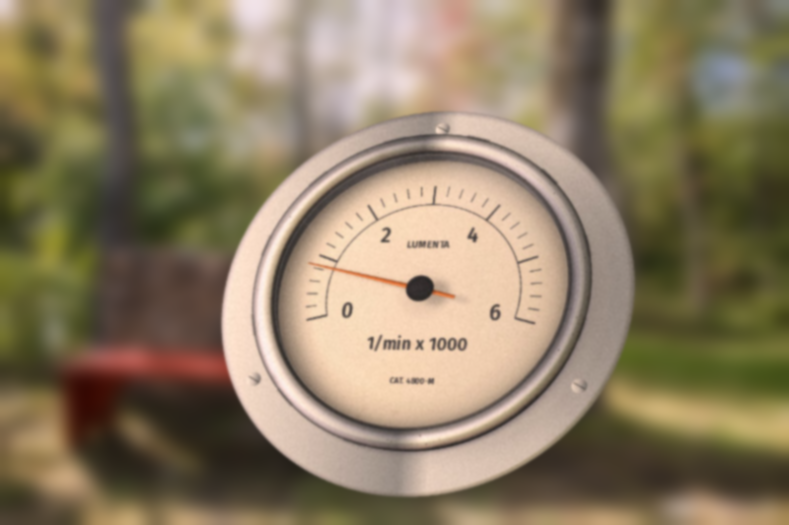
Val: 800 rpm
